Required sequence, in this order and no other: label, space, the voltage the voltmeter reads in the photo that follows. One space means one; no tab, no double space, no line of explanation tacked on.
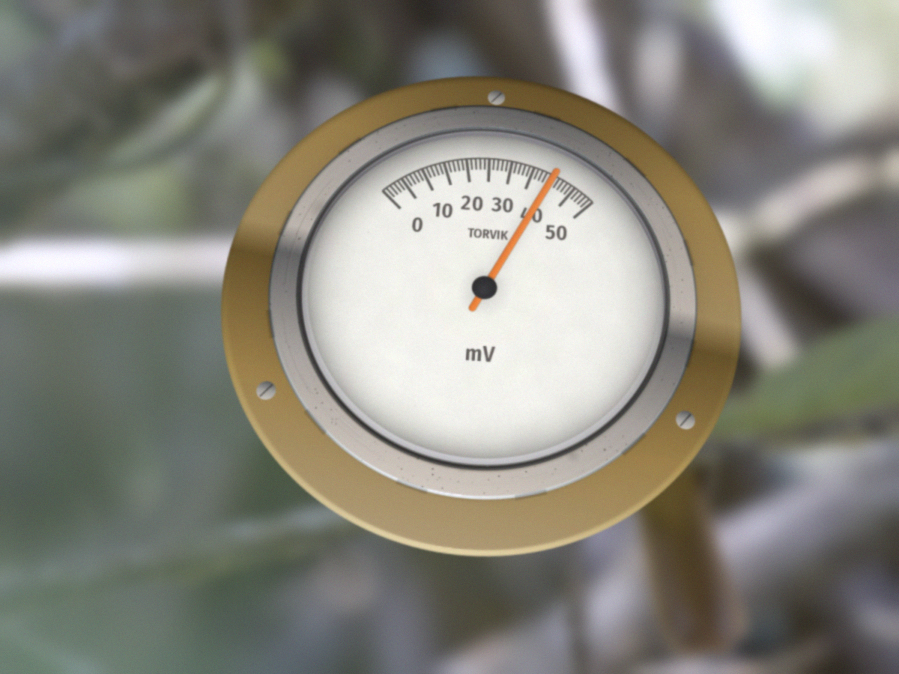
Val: 40 mV
